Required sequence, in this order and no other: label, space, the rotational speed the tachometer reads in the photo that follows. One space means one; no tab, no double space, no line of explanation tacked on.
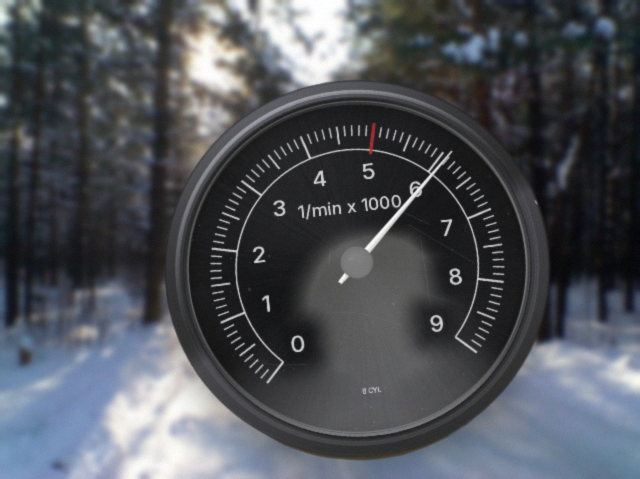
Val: 6100 rpm
